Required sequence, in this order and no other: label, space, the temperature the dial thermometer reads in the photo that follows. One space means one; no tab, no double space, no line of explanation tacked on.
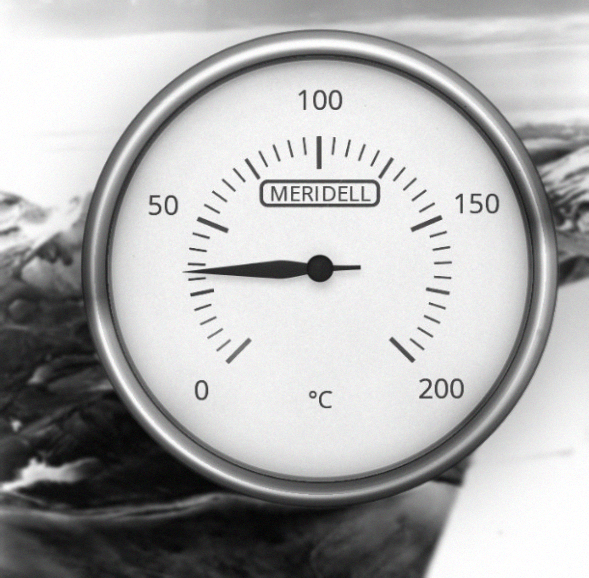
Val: 32.5 °C
